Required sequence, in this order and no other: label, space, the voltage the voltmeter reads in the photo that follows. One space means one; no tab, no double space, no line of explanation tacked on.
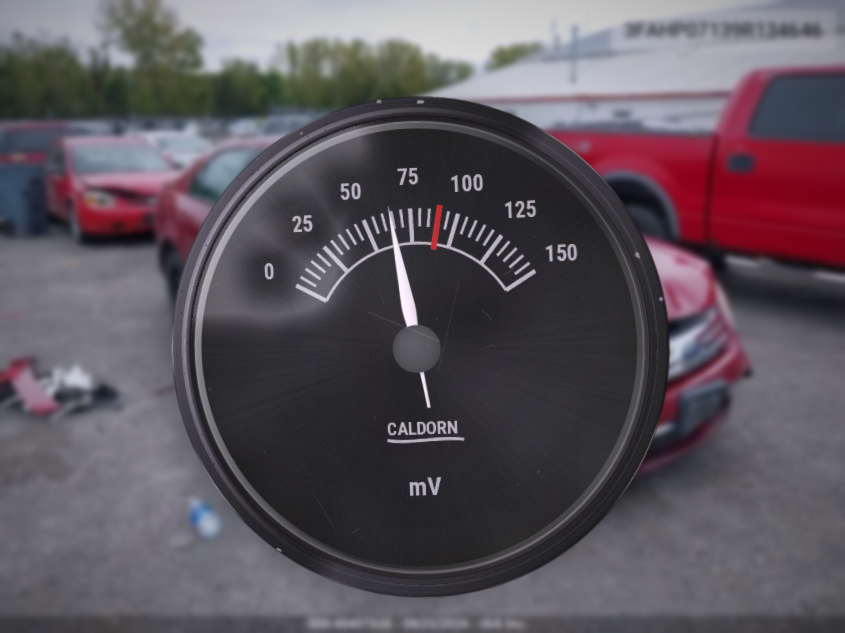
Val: 65 mV
